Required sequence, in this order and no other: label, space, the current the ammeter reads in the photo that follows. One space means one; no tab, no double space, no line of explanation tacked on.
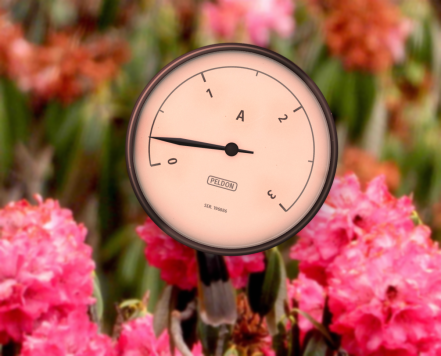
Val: 0.25 A
